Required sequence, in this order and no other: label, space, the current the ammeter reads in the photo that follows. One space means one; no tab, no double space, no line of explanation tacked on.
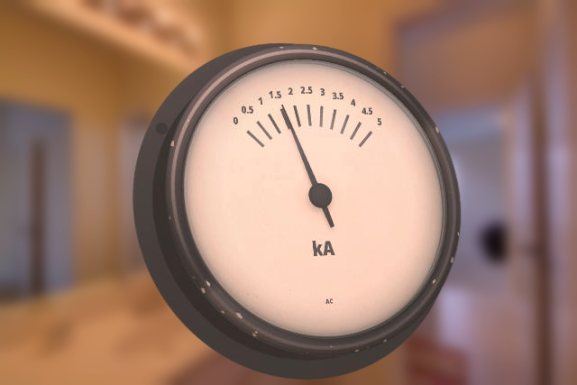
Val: 1.5 kA
